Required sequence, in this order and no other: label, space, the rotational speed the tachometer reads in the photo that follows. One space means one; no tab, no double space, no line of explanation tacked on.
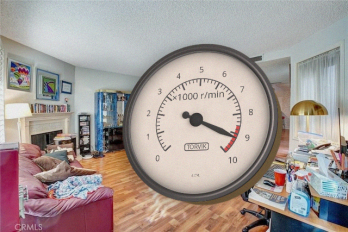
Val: 9200 rpm
